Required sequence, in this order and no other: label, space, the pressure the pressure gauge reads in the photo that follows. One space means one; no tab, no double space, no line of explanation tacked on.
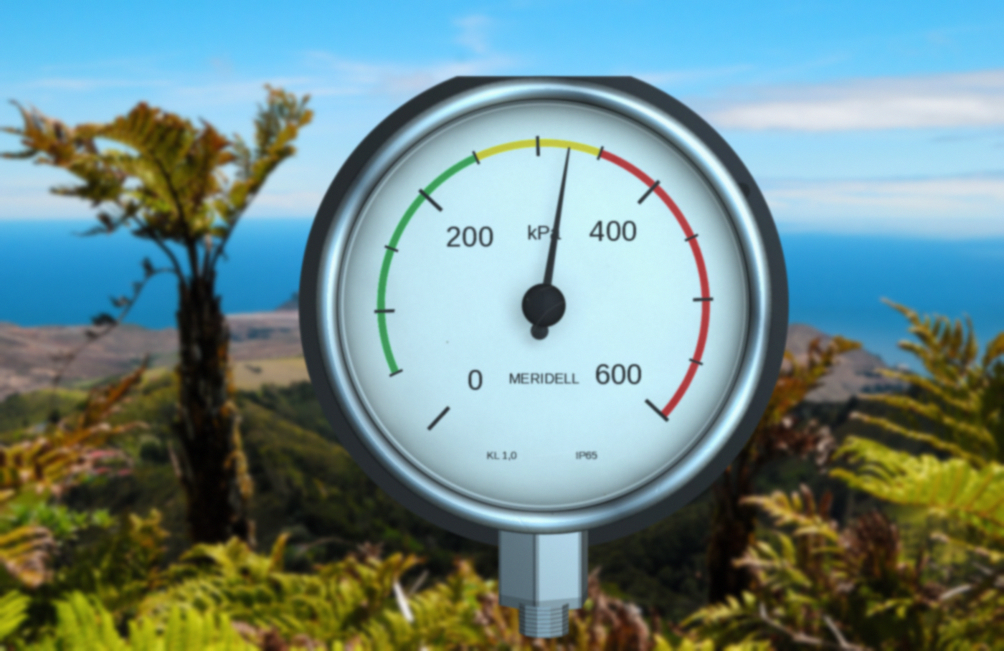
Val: 325 kPa
